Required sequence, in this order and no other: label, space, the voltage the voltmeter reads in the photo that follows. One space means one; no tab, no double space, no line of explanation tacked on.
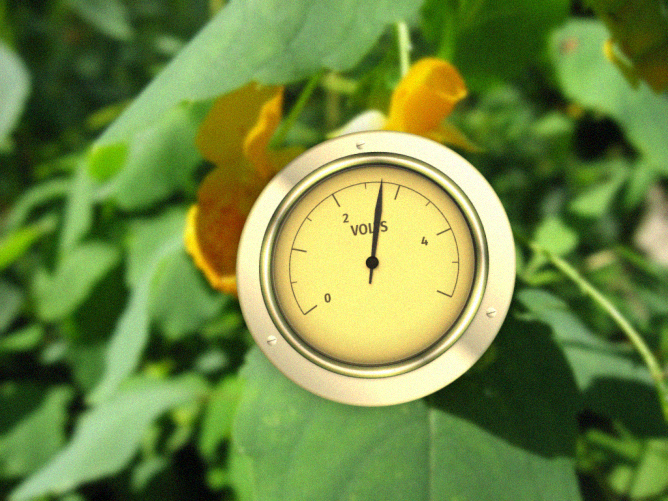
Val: 2.75 V
